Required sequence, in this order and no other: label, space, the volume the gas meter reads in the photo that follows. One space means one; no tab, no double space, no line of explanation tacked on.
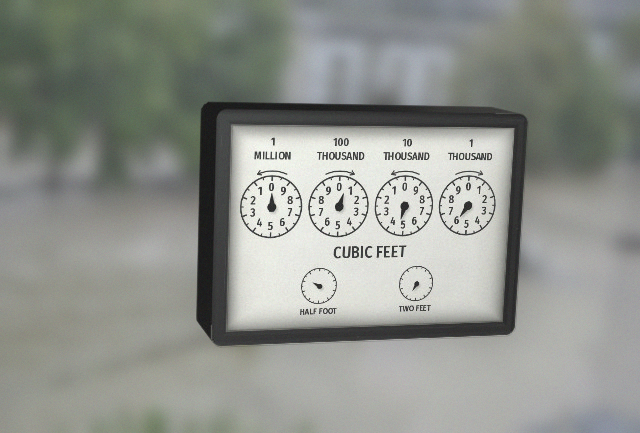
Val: 4600 ft³
